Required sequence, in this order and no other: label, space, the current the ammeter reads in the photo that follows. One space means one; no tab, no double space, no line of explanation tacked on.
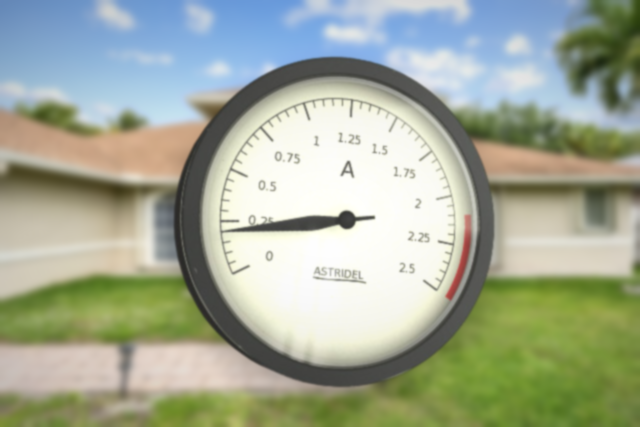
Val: 0.2 A
